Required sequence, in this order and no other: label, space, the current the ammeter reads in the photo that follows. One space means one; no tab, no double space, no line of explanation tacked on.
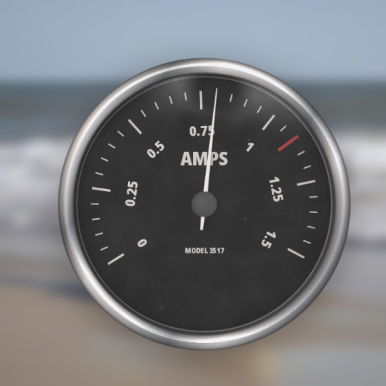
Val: 0.8 A
